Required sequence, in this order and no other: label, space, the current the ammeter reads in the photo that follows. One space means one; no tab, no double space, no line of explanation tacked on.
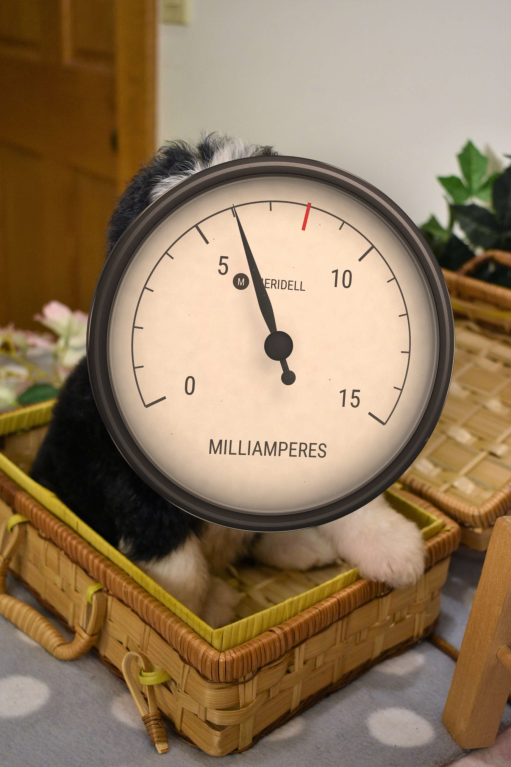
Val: 6 mA
